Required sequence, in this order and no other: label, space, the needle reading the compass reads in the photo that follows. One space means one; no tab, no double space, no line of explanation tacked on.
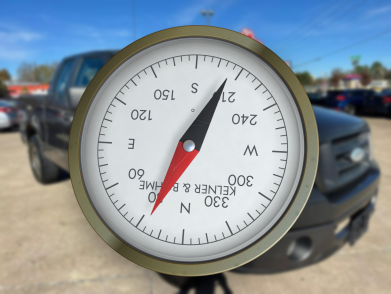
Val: 25 °
